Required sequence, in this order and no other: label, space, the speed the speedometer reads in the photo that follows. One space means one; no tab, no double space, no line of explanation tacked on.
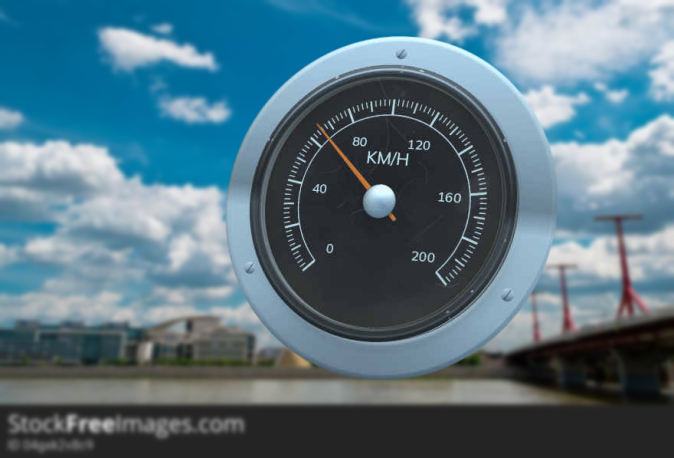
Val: 66 km/h
